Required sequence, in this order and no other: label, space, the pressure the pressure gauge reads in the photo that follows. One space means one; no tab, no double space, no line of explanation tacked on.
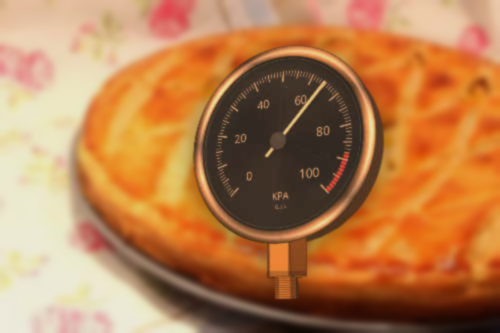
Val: 65 kPa
